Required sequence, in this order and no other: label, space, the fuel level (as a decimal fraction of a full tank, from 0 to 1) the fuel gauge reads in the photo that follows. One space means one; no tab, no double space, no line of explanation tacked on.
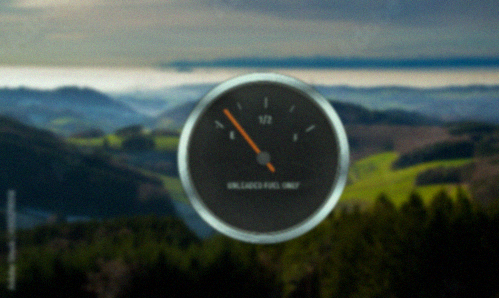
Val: 0.125
